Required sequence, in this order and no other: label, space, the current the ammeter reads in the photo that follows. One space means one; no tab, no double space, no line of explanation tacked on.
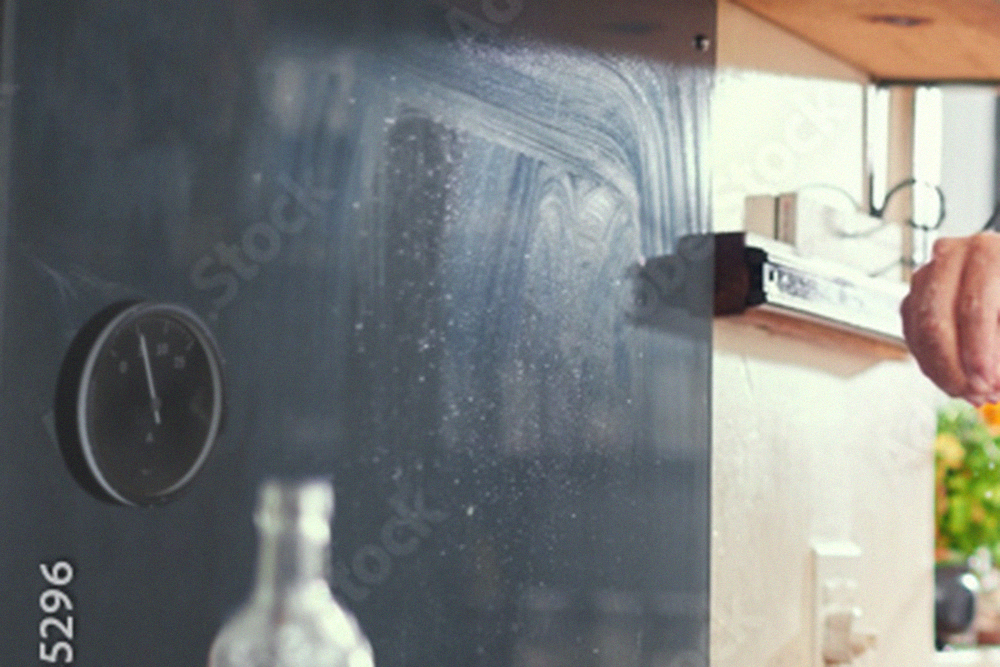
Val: 5 A
